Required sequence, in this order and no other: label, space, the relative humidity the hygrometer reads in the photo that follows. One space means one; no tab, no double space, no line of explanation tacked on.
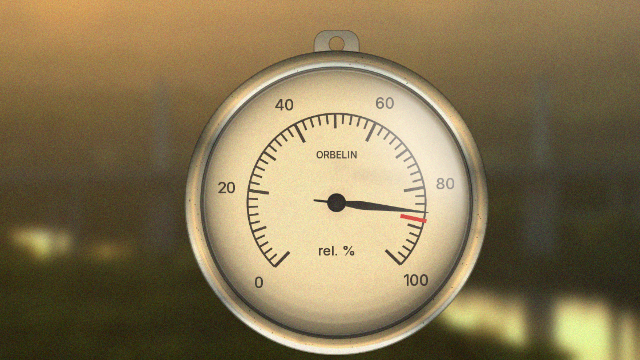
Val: 86 %
